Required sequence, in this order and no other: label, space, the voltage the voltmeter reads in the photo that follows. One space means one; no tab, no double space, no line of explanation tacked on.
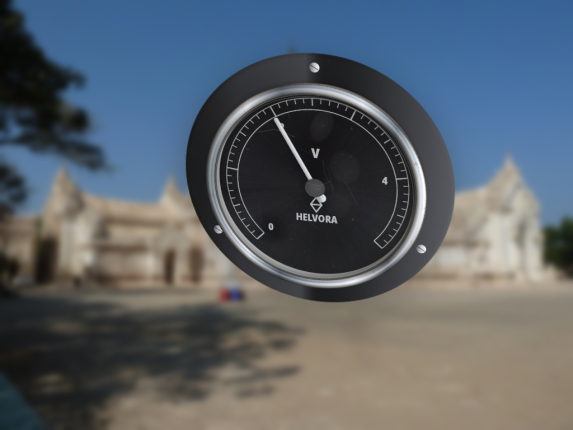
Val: 2 V
